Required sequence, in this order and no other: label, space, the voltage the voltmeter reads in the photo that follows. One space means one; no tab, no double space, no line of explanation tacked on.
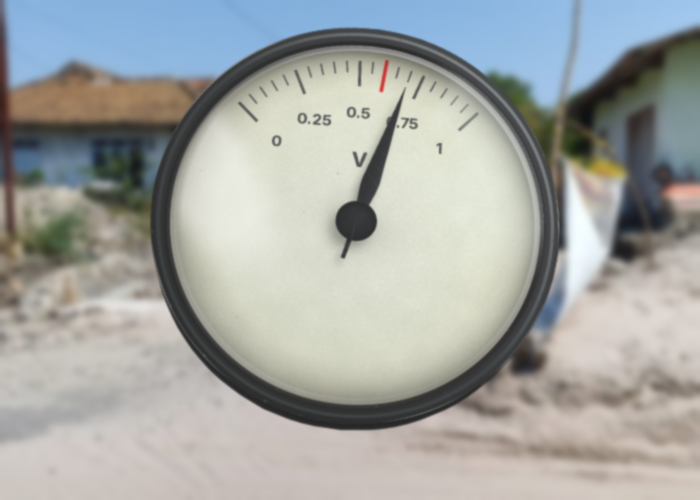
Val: 0.7 V
